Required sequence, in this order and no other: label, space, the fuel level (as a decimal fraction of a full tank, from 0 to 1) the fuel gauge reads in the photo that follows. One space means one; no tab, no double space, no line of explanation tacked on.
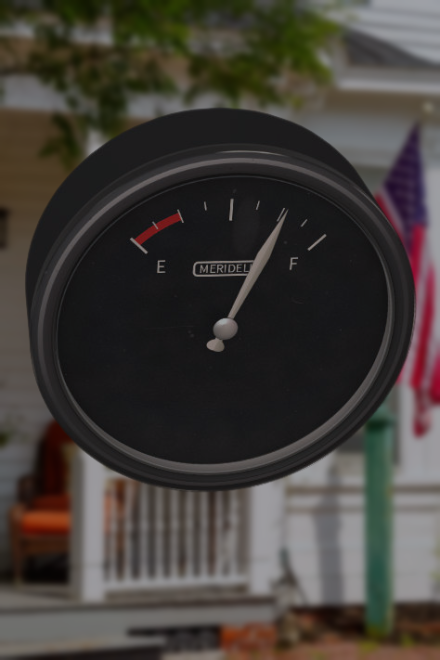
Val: 0.75
